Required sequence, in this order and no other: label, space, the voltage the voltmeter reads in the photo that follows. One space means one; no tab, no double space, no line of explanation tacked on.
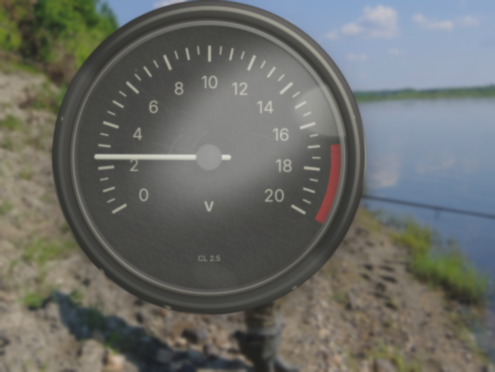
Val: 2.5 V
